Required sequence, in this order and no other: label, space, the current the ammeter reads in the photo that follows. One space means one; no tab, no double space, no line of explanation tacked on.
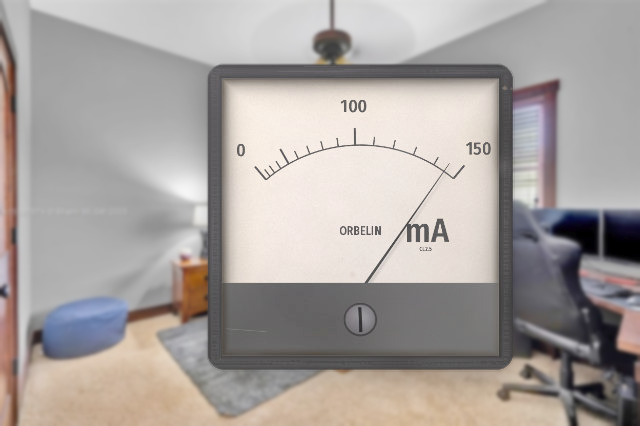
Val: 145 mA
